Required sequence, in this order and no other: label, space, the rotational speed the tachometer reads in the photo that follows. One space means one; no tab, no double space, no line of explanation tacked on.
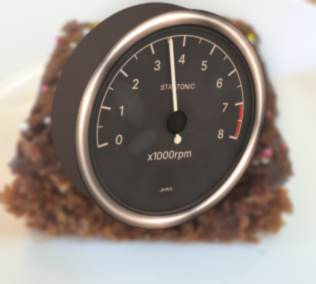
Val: 3500 rpm
